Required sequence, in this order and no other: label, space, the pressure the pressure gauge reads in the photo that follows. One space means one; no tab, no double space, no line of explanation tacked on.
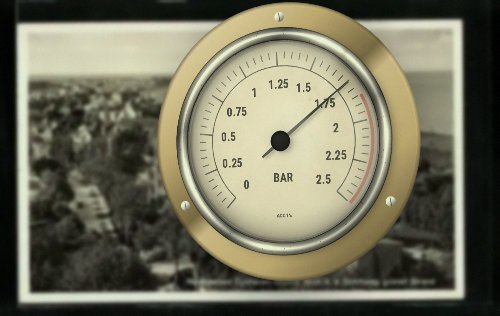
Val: 1.75 bar
